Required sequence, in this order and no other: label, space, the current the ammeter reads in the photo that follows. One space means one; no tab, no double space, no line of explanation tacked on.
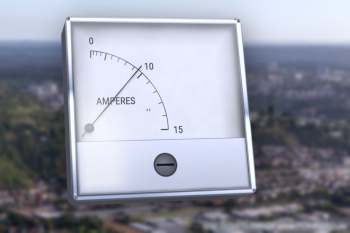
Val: 9.5 A
